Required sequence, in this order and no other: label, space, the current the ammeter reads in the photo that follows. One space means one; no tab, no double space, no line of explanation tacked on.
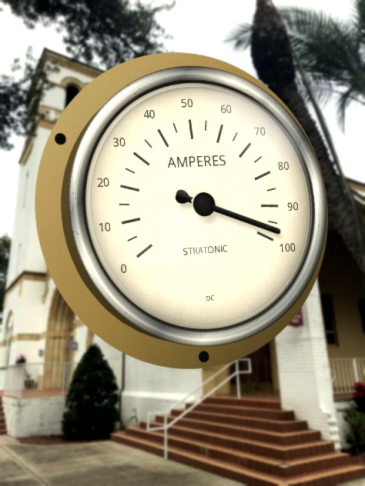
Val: 97.5 A
